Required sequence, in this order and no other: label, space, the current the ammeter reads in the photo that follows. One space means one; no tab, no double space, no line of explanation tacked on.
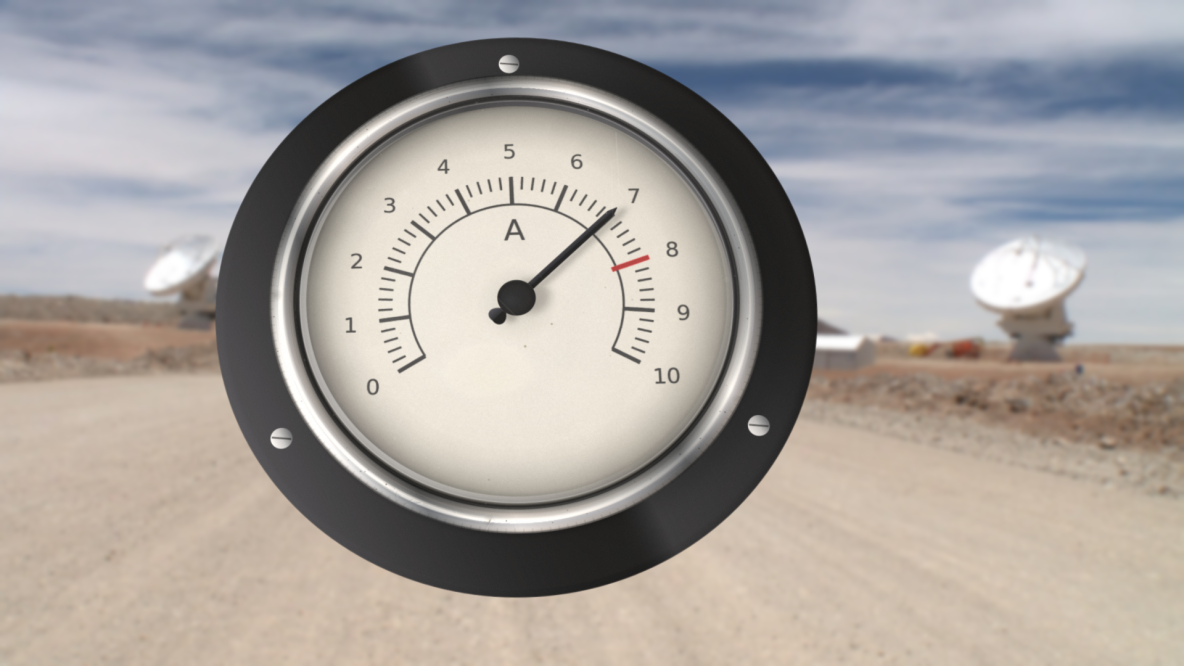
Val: 7 A
